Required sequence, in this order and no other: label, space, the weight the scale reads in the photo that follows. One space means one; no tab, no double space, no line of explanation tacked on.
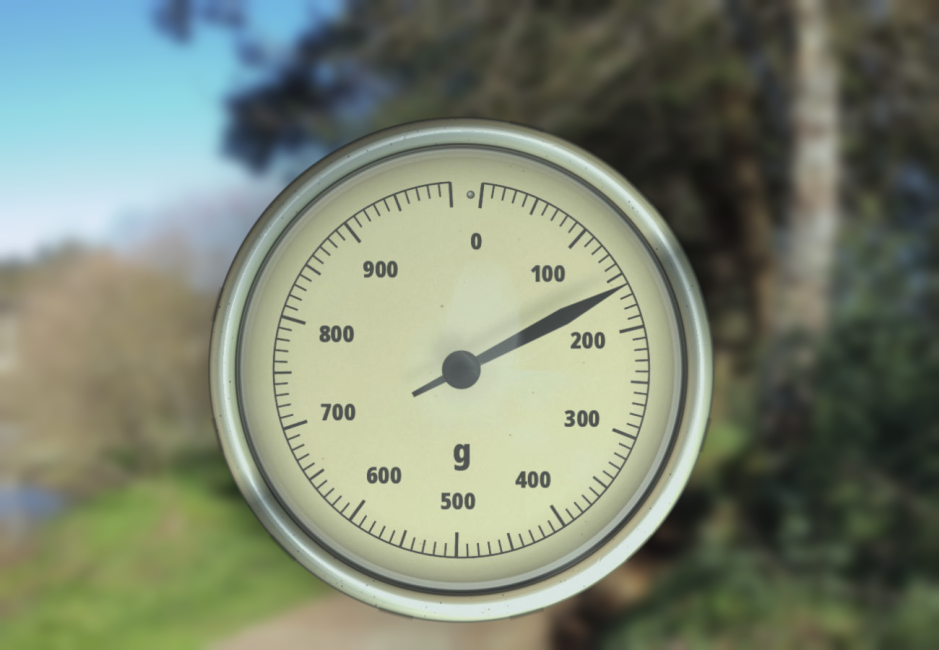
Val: 160 g
